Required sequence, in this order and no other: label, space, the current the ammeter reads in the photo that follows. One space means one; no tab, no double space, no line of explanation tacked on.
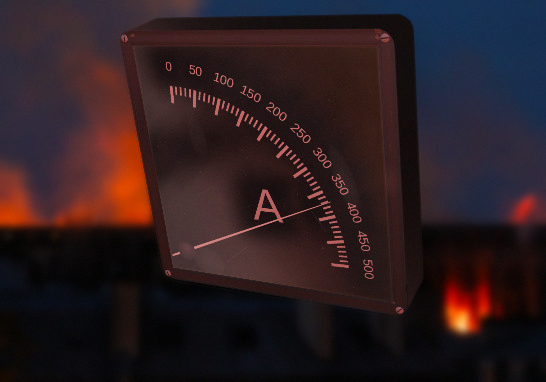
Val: 370 A
